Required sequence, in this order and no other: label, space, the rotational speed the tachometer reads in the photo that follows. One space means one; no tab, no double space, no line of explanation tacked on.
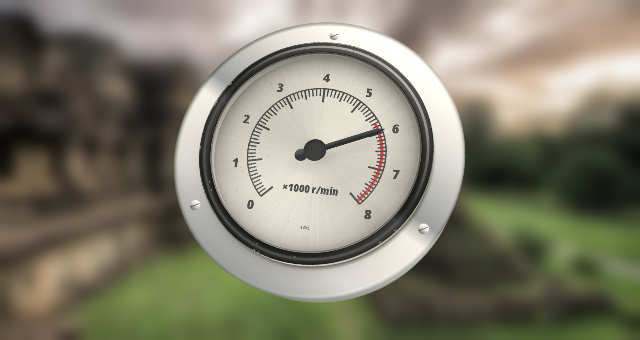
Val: 6000 rpm
